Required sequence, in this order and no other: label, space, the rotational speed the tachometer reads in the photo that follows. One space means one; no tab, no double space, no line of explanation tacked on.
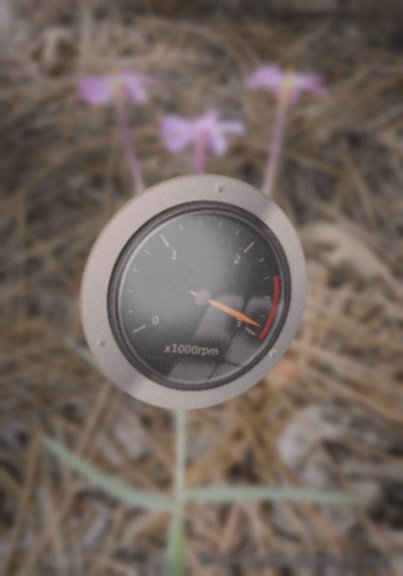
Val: 2900 rpm
